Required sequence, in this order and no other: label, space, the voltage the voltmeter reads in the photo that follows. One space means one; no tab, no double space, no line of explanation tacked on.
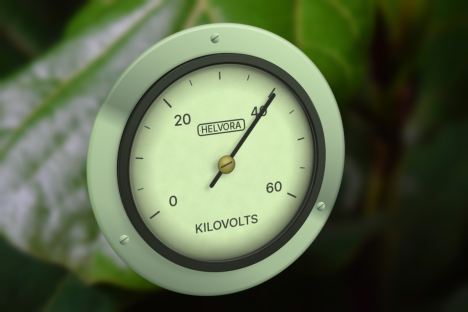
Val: 40 kV
